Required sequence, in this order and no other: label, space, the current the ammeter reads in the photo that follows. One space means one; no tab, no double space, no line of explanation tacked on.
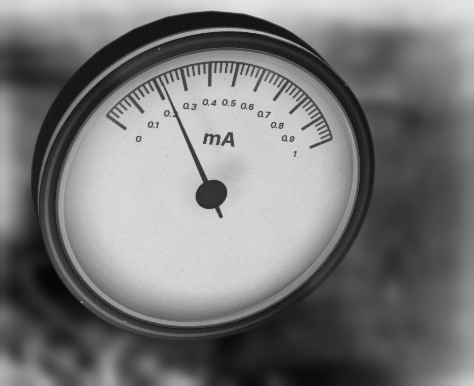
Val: 0.22 mA
